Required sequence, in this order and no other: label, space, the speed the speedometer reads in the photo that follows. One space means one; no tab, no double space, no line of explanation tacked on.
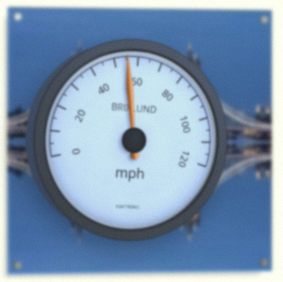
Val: 55 mph
